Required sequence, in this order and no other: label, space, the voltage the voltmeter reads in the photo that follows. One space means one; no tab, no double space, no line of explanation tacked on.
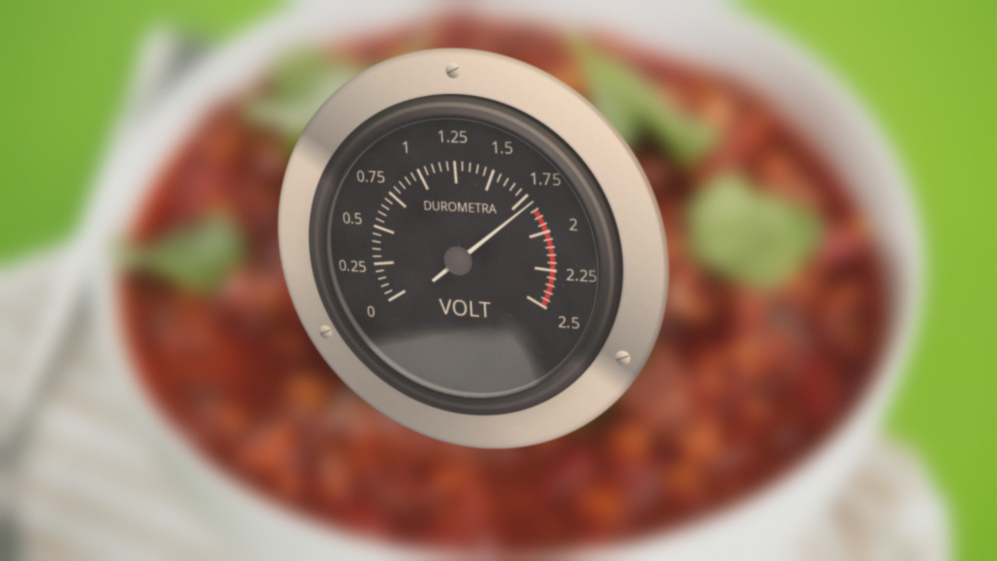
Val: 1.8 V
